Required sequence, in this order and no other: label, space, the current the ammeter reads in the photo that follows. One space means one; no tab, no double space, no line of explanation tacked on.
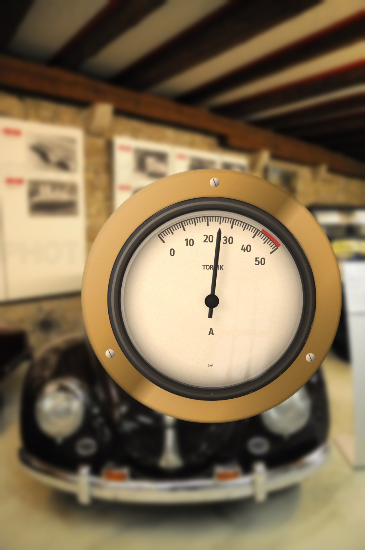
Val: 25 A
